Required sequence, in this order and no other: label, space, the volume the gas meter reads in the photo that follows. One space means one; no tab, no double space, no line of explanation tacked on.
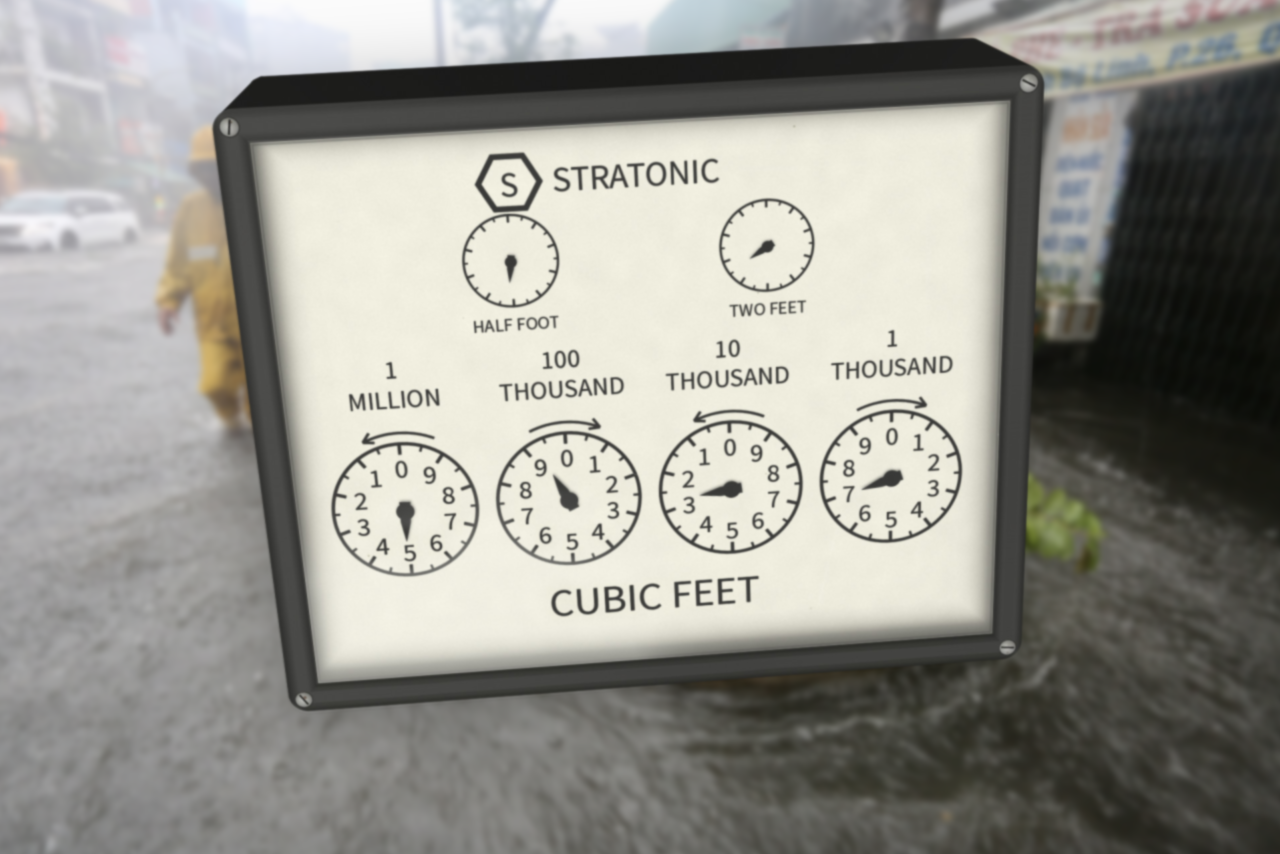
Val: 492700 ft³
